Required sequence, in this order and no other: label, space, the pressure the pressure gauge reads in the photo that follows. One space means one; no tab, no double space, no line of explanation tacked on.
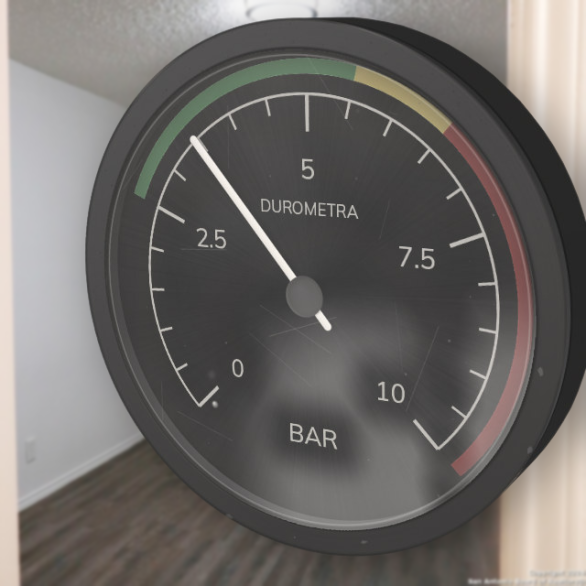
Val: 3.5 bar
